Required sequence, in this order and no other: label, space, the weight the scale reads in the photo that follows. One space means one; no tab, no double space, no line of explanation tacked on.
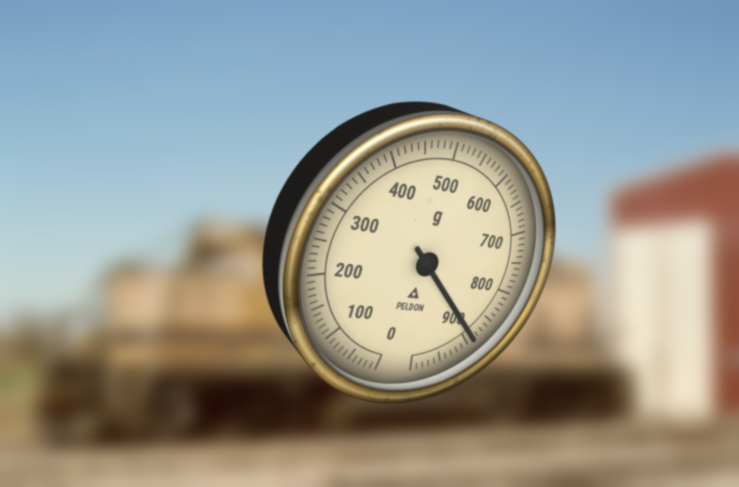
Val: 890 g
